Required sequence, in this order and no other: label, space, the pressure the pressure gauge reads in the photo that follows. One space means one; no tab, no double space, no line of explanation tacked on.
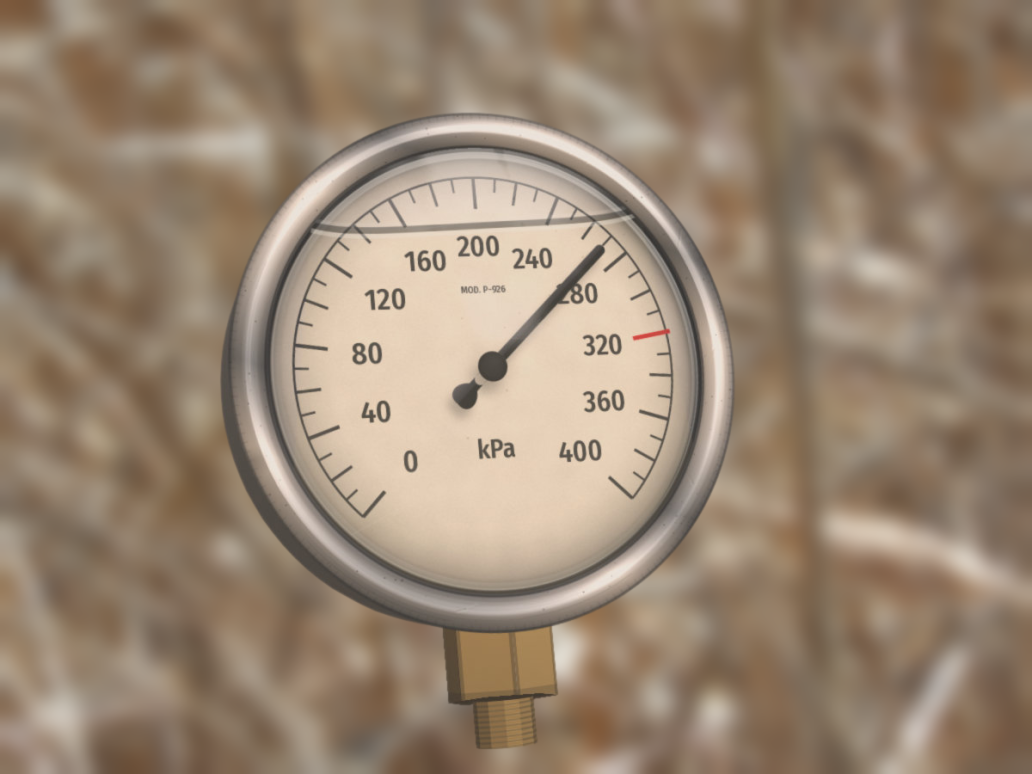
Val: 270 kPa
